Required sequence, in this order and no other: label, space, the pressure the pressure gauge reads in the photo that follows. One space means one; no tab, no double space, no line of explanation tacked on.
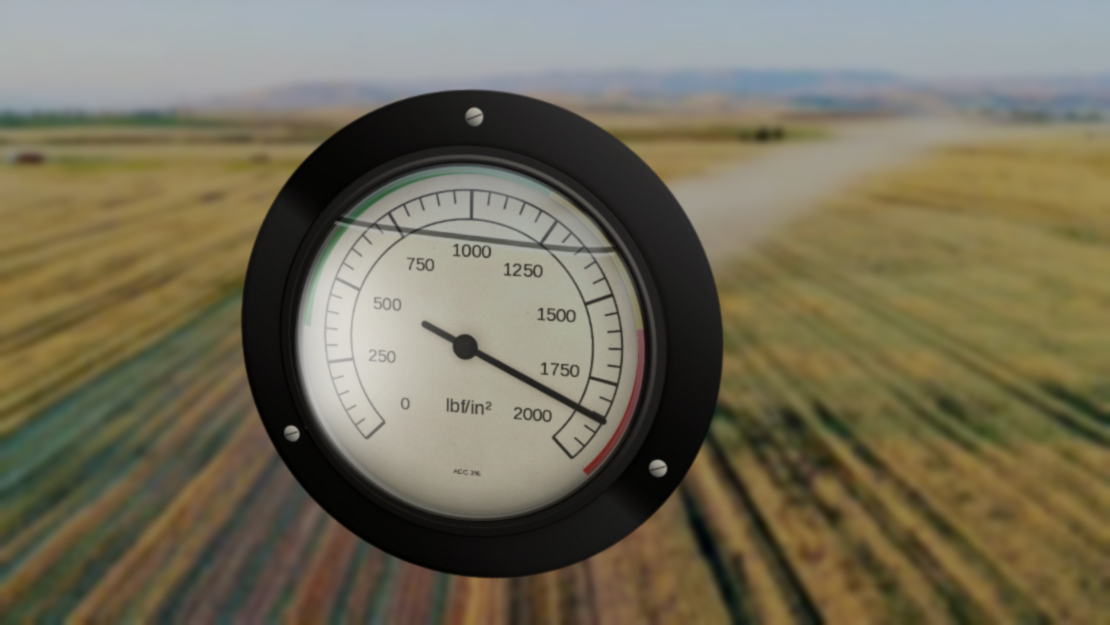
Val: 1850 psi
